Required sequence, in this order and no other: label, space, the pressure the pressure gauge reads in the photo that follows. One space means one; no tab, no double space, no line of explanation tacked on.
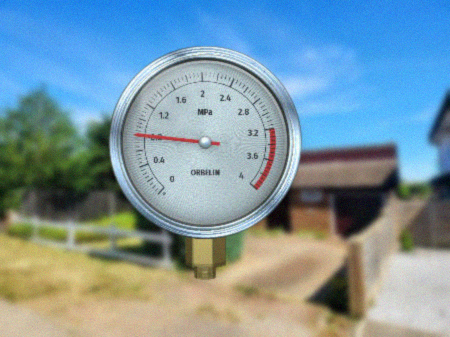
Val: 0.8 MPa
